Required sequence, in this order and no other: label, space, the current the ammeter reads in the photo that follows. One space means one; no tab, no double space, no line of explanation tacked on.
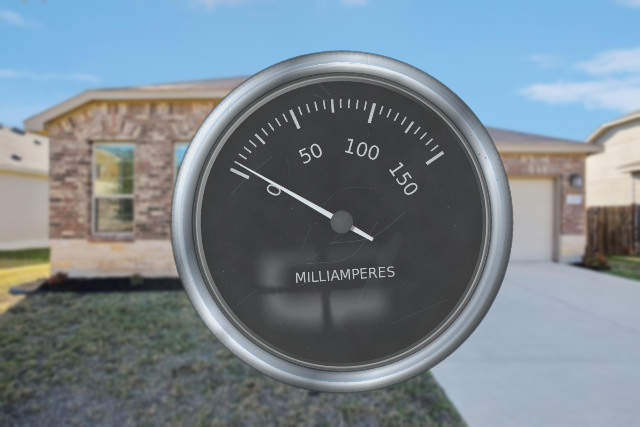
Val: 5 mA
